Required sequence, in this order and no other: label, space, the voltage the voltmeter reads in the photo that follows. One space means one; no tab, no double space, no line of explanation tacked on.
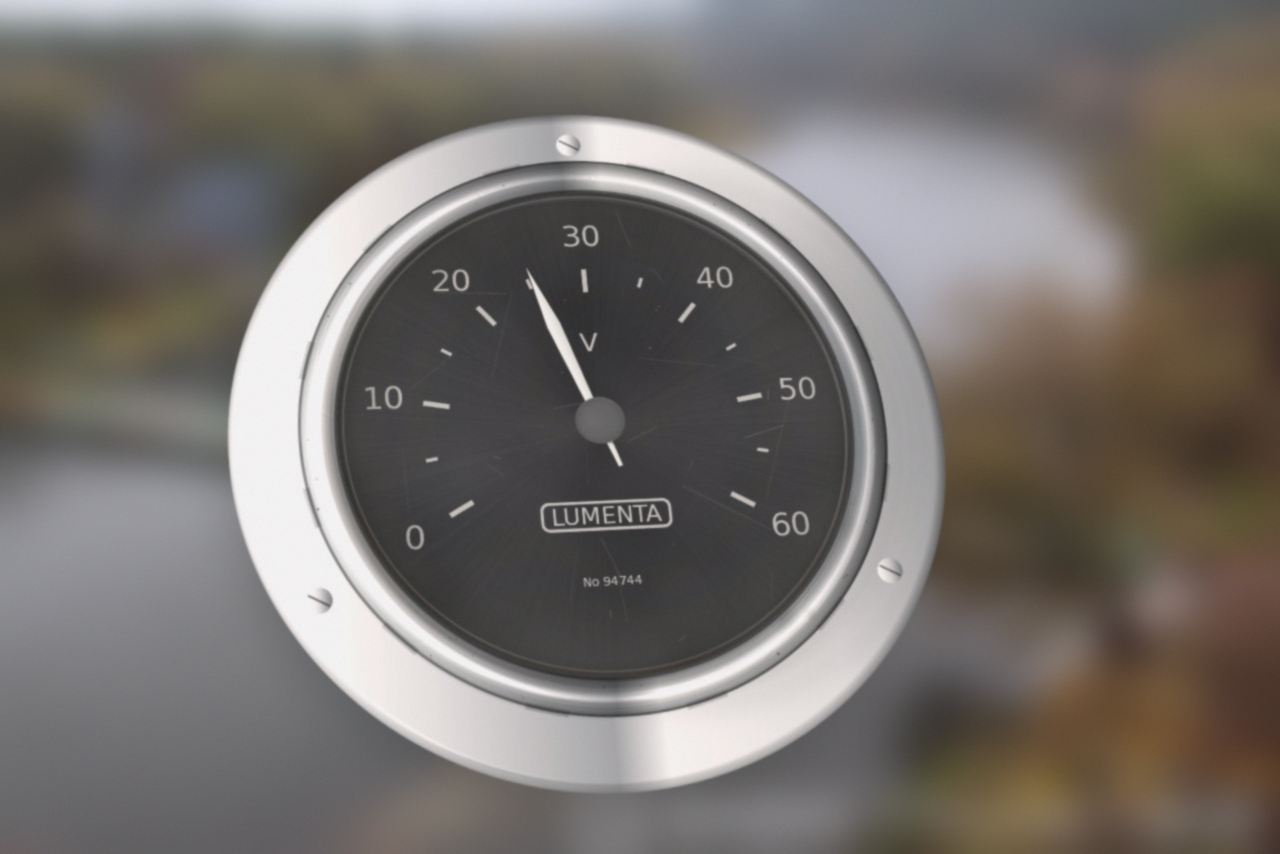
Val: 25 V
